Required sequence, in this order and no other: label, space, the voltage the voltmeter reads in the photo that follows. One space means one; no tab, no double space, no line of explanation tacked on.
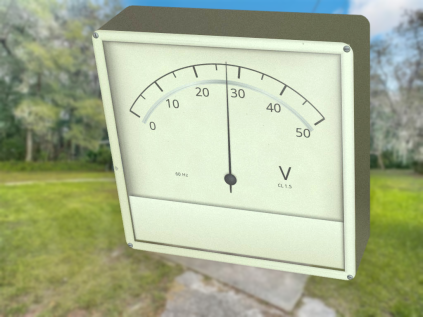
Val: 27.5 V
